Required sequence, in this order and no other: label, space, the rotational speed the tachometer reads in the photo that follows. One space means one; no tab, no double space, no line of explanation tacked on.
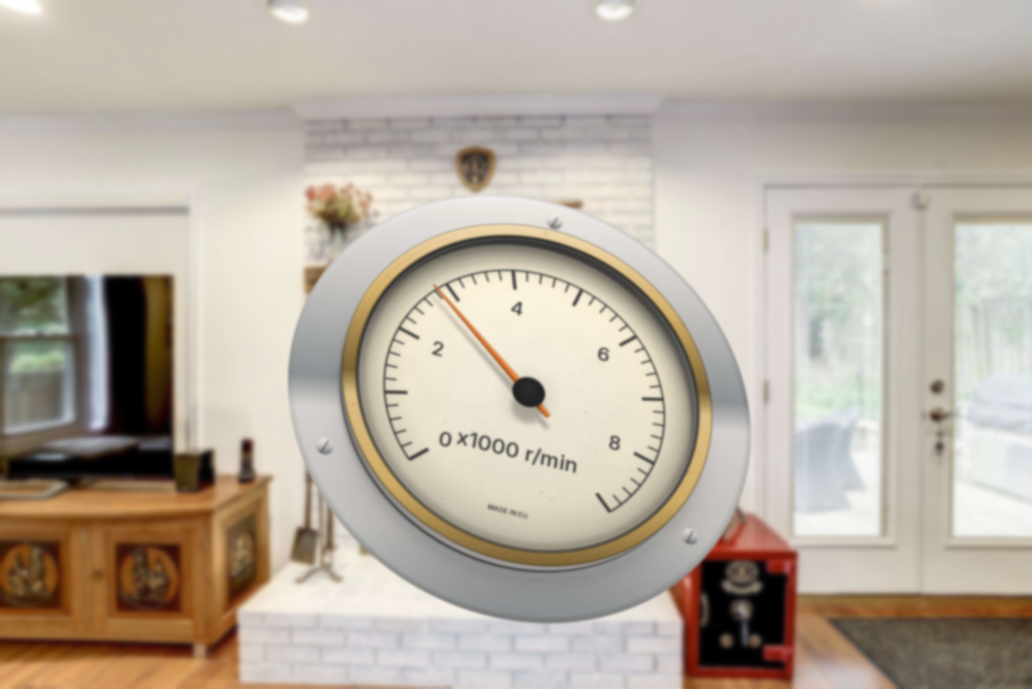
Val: 2800 rpm
